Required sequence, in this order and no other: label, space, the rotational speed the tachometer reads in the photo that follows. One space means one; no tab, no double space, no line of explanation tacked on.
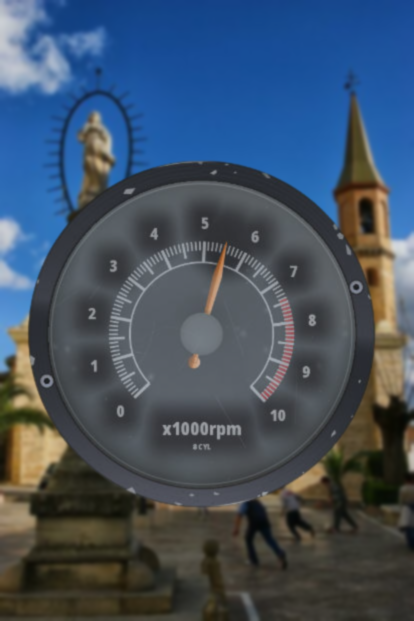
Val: 5500 rpm
